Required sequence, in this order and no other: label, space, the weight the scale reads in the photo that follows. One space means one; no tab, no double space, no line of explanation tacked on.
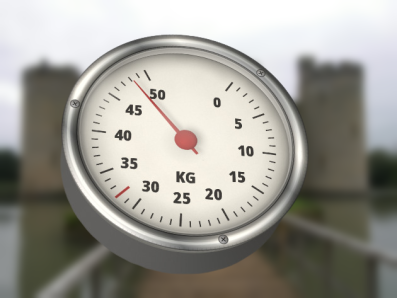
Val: 48 kg
